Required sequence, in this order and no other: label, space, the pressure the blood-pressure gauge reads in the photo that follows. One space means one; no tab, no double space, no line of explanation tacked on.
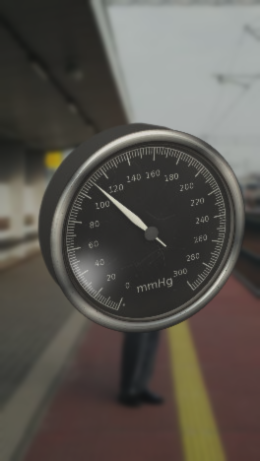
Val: 110 mmHg
